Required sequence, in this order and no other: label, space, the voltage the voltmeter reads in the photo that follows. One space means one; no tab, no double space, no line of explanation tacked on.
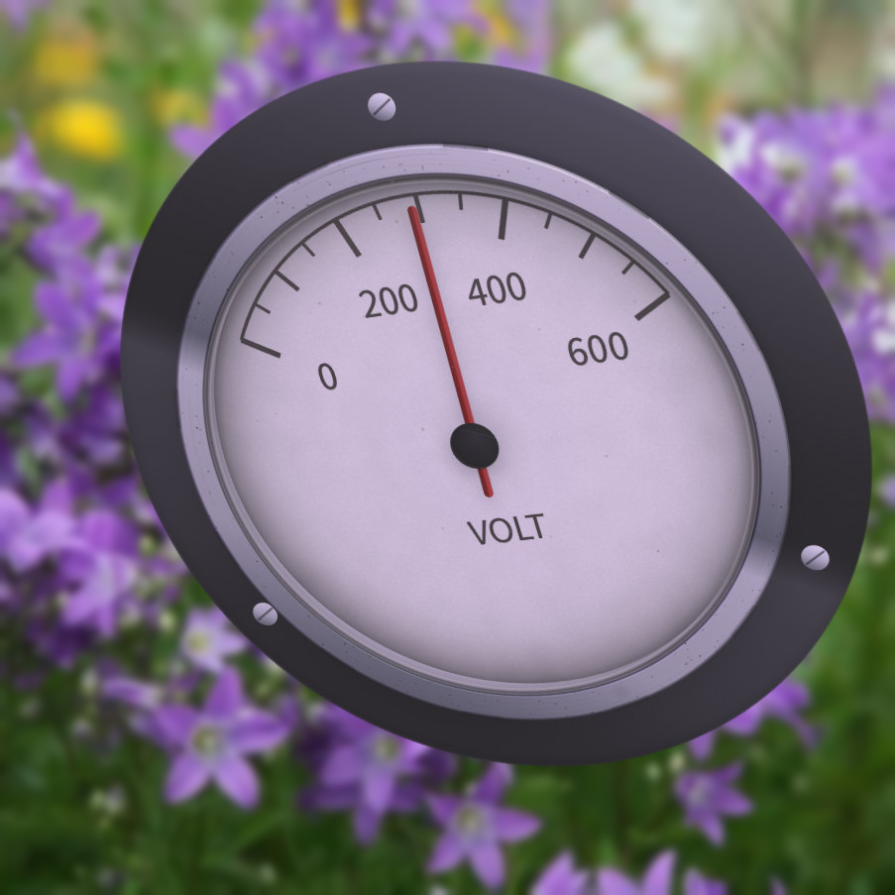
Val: 300 V
